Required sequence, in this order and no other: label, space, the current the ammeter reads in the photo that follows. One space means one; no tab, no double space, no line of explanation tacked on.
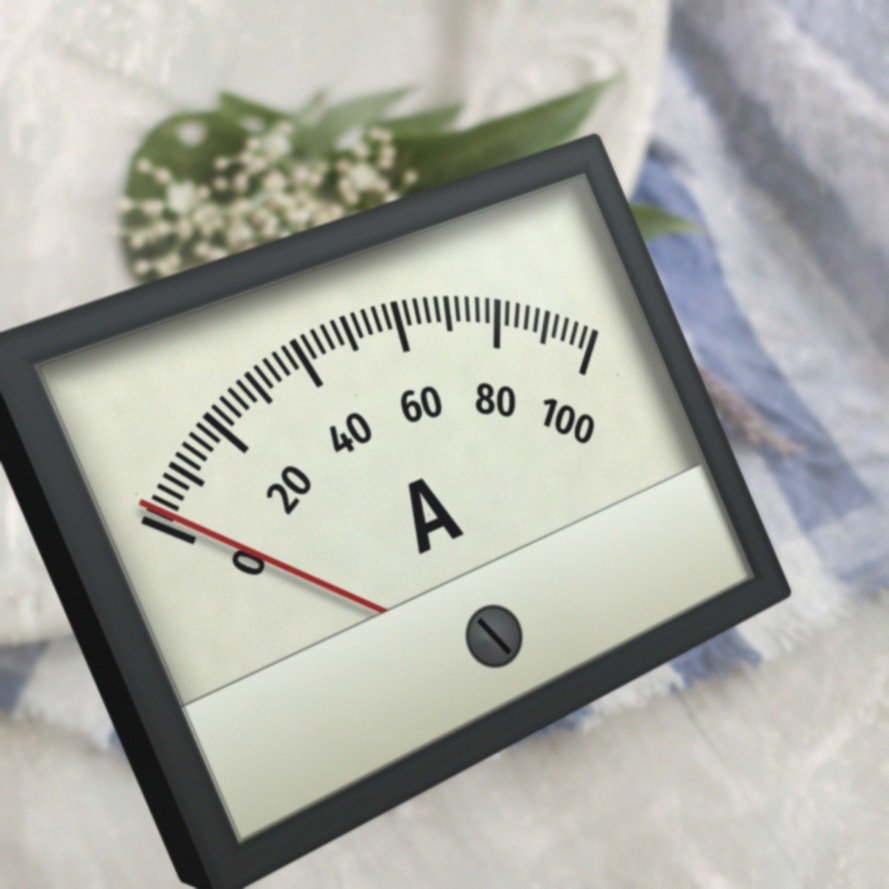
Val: 2 A
